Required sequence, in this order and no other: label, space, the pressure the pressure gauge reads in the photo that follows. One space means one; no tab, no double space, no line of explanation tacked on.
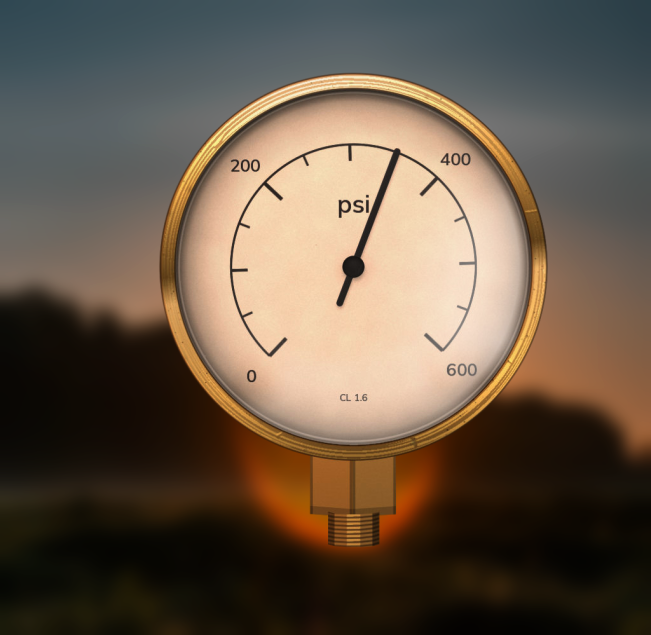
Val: 350 psi
